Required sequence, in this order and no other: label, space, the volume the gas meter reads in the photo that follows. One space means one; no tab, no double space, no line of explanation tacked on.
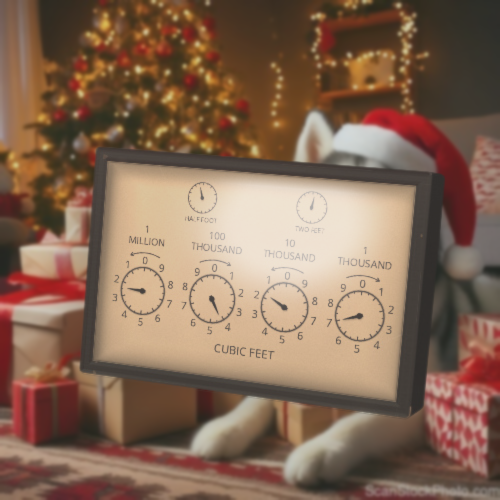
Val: 241700 ft³
